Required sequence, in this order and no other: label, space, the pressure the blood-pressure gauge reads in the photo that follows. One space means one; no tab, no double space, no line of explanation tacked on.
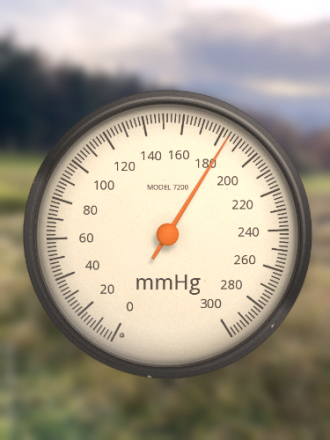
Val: 184 mmHg
